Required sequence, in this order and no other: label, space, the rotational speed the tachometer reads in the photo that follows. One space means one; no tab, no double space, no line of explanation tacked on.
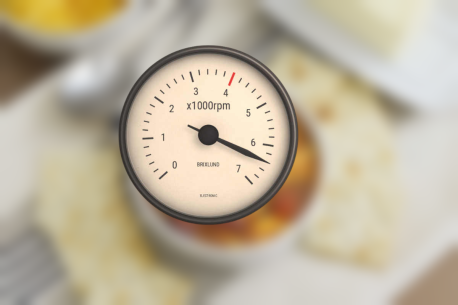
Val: 6400 rpm
